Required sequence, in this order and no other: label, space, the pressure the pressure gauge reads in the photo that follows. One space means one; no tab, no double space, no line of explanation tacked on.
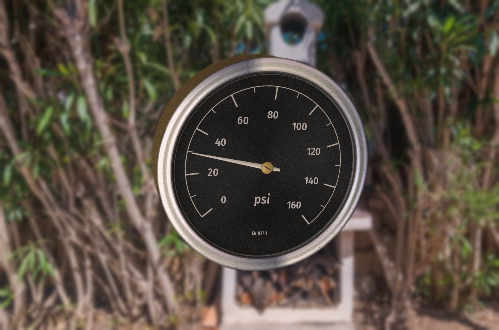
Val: 30 psi
